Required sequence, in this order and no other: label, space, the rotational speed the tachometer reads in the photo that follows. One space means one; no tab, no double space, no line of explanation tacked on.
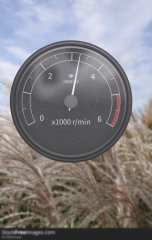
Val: 3250 rpm
